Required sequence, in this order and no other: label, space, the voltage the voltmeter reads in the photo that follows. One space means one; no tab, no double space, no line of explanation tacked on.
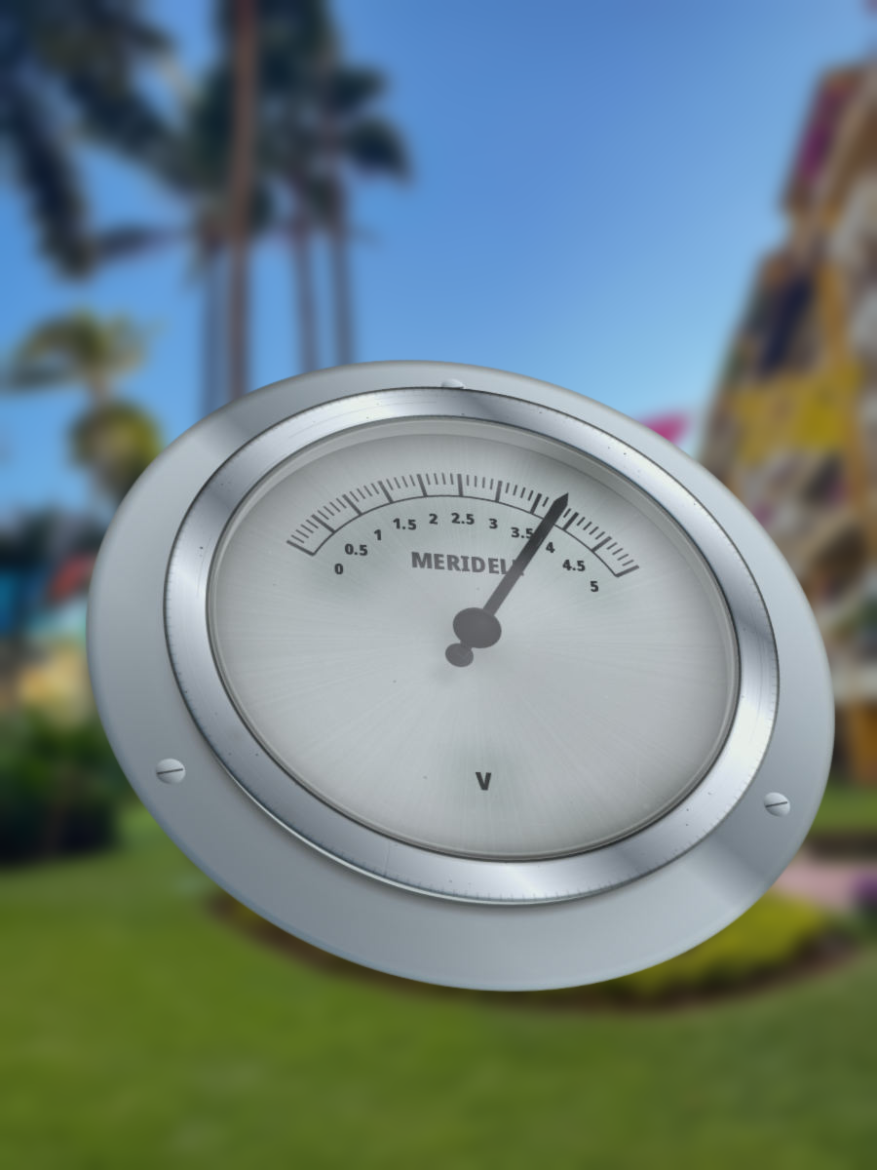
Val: 3.8 V
